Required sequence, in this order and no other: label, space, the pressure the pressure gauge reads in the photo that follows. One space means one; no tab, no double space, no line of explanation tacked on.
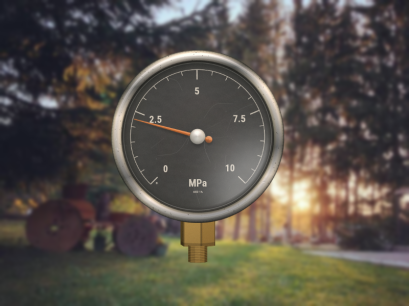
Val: 2.25 MPa
